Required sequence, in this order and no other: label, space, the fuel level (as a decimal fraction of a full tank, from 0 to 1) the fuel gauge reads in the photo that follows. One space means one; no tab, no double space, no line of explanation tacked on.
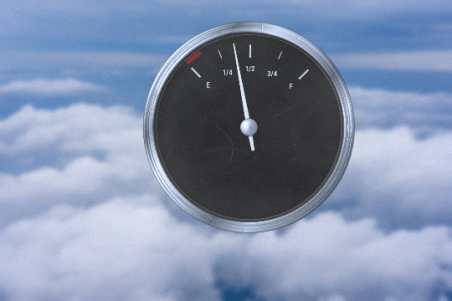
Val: 0.375
